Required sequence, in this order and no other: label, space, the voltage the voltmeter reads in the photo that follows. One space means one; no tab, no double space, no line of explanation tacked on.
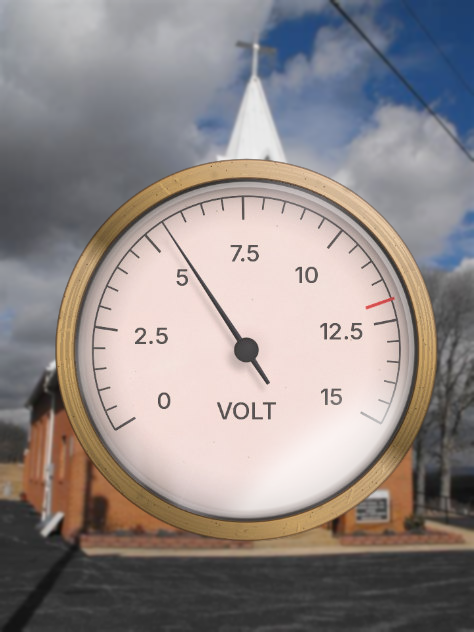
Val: 5.5 V
